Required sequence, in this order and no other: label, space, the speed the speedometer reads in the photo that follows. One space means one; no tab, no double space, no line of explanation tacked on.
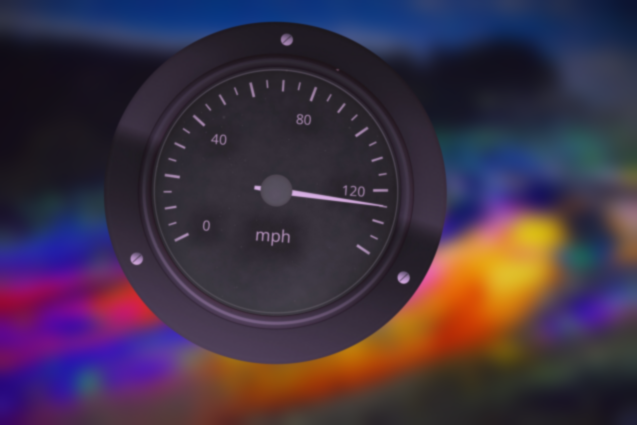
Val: 125 mph
